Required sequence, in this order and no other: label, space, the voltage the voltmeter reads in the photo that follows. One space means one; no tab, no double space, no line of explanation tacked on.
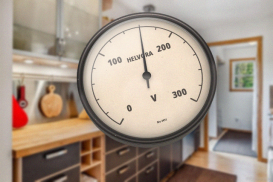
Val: 160 V
